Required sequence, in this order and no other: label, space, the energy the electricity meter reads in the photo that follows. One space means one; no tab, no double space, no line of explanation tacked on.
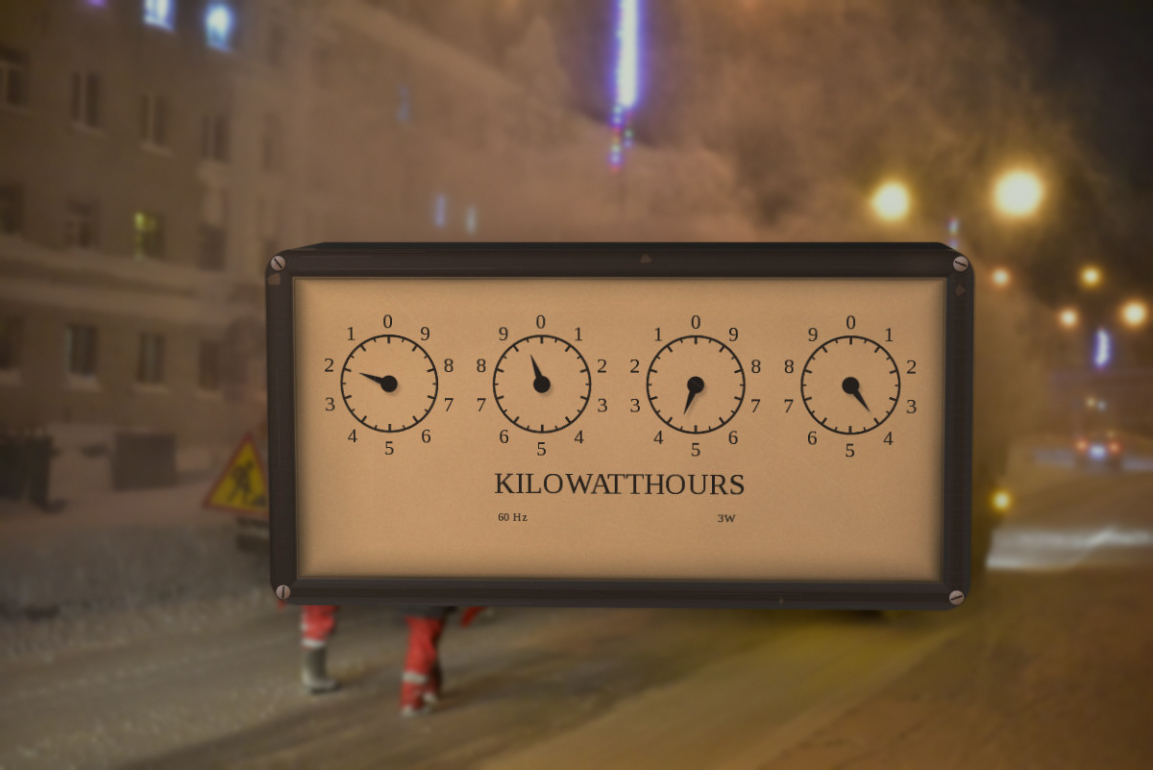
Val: 1944 kWh
